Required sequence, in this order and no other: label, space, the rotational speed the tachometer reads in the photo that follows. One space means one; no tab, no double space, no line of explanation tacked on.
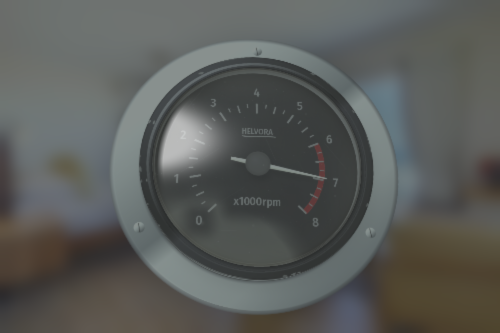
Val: 7000 rpm
